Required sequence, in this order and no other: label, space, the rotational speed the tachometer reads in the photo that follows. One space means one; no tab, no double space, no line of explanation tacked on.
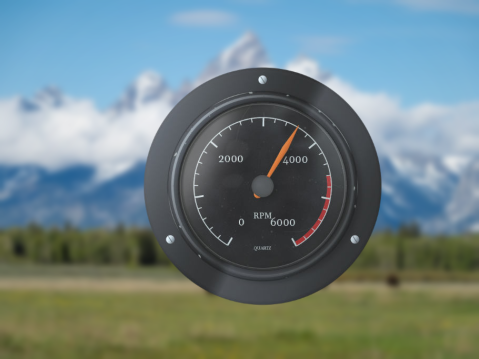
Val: 3600 rpm
